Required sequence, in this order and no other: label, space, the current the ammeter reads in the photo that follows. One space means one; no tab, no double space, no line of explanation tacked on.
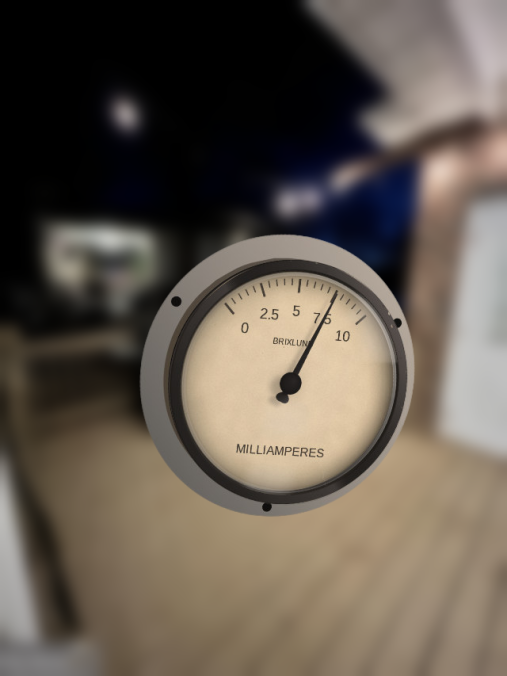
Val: 7.5 mA
